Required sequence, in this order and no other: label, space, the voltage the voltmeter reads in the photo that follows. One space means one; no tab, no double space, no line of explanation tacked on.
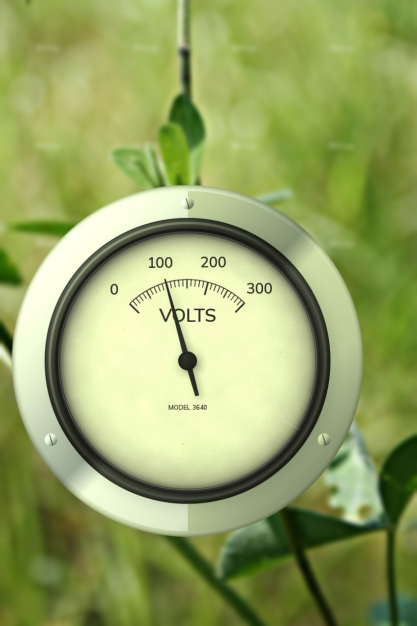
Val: 100 V
